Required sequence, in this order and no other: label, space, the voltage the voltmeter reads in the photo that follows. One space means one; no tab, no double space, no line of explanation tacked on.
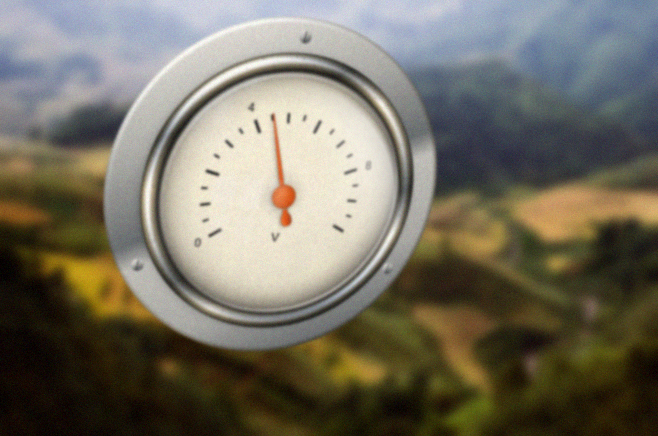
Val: 4.5 V
